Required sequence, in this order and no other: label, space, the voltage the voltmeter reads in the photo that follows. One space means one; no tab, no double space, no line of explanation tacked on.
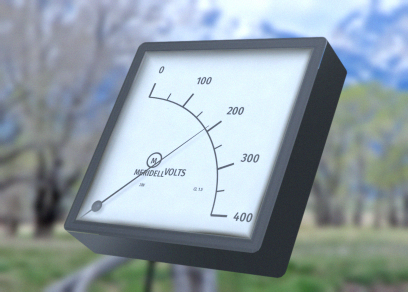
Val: 200 V
